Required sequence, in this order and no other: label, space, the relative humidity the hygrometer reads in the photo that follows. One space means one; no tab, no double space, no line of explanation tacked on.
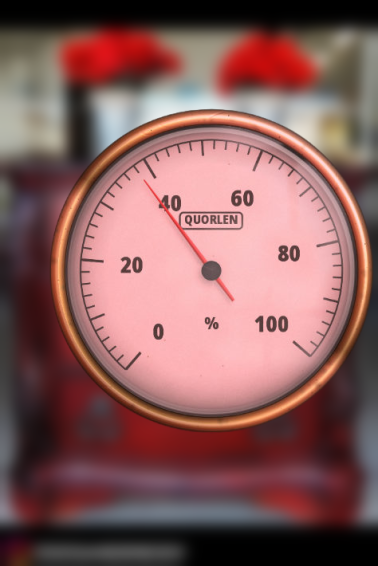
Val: 38 %
